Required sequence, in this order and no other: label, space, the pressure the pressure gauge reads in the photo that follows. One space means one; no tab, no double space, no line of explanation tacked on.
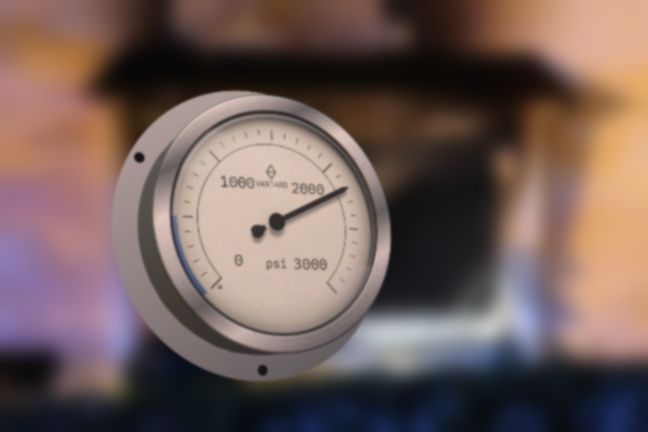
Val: 2200 psi
